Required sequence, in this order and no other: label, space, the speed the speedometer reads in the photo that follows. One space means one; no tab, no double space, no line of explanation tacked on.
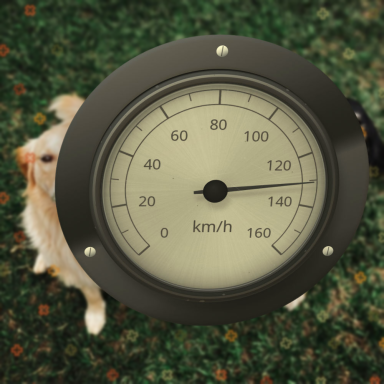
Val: 130 km/h
